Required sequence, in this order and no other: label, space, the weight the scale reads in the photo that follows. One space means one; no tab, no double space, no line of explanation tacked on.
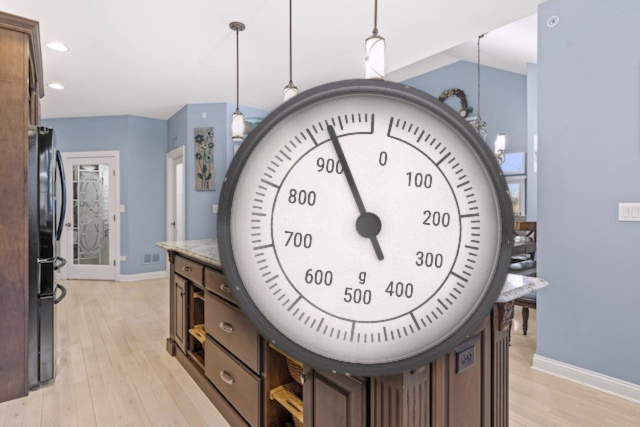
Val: 930 g
